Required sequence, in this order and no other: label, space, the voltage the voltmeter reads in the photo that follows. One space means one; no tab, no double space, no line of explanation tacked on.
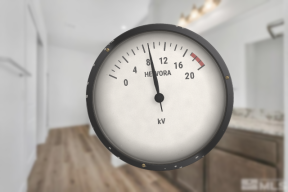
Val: 9 kV
